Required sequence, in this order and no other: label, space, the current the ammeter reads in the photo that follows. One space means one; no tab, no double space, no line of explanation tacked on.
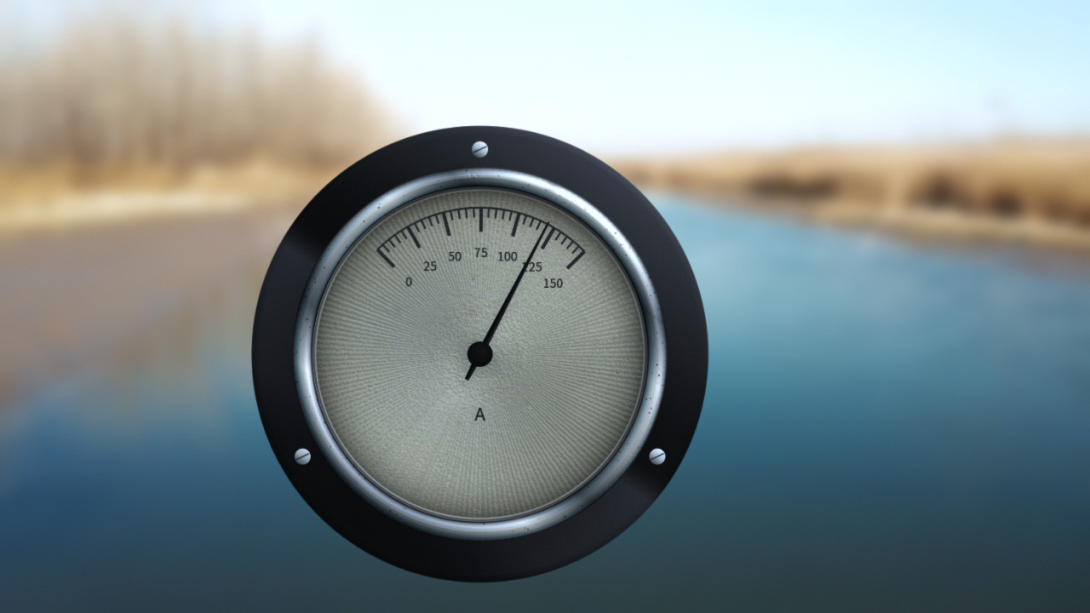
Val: 120 A
